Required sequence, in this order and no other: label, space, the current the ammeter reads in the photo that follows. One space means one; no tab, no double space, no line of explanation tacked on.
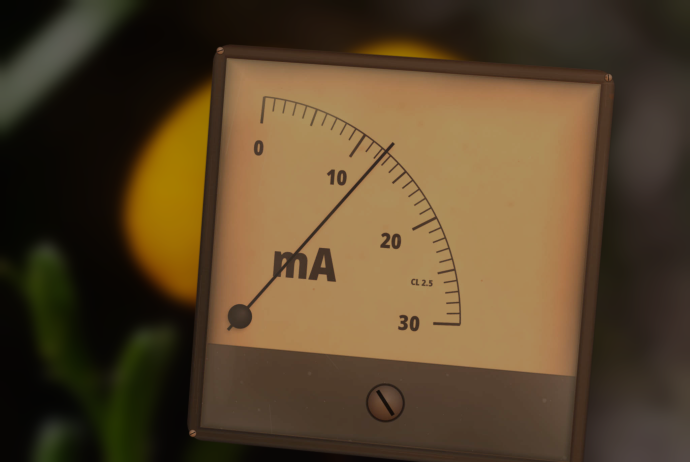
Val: 12.5 mA
